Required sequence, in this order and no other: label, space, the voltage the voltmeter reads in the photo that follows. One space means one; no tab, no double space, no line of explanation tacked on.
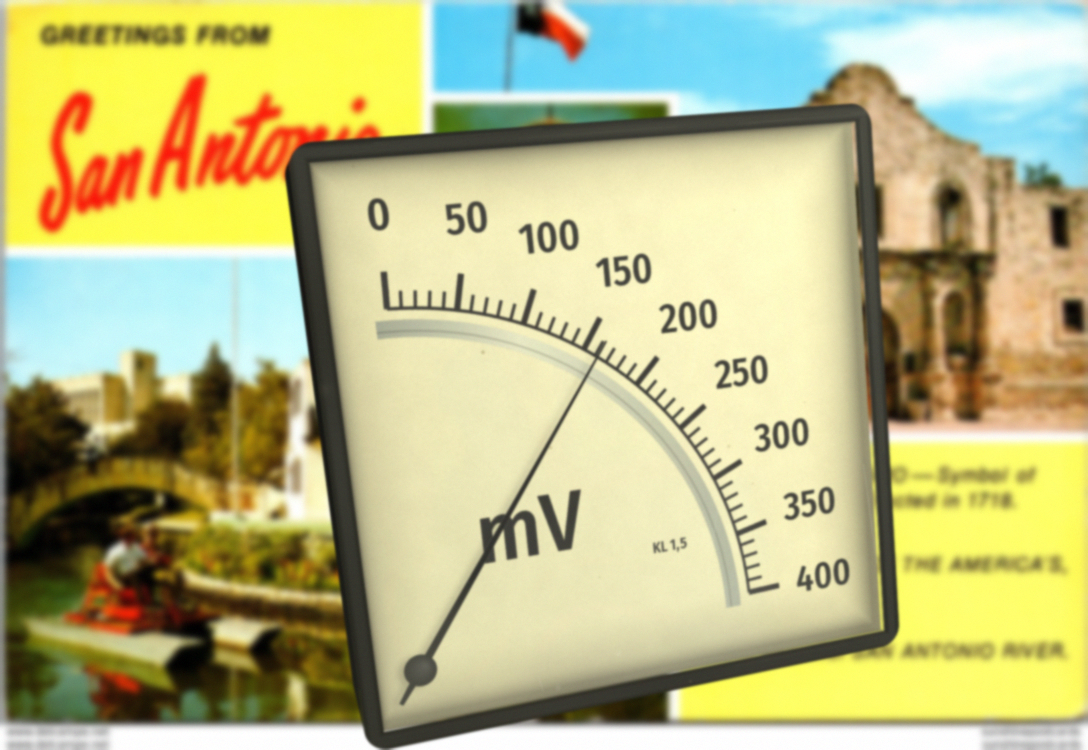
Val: 160 mV
